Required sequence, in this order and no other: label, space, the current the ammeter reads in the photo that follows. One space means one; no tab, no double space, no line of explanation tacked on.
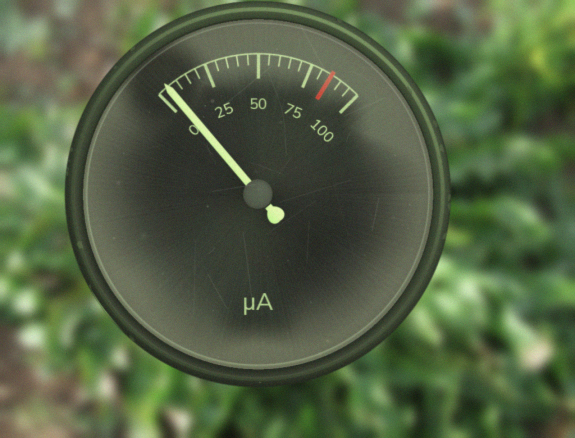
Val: 5 µA
